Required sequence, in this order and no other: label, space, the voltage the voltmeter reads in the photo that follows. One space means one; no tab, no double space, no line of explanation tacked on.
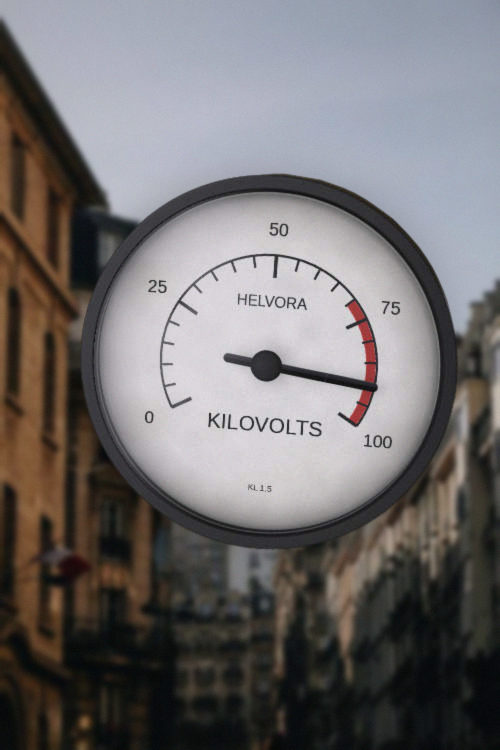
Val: 90 kV
